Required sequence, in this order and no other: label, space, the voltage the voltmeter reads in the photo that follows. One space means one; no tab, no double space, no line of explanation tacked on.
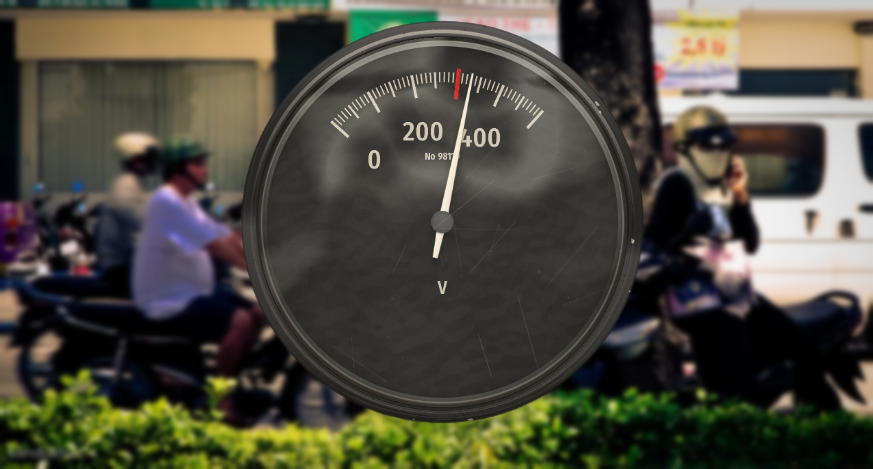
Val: 330 V
